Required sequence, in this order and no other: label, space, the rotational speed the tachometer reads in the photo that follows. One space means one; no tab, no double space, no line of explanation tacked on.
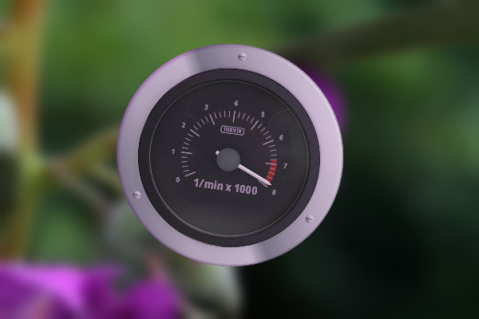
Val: 7800 rpm
